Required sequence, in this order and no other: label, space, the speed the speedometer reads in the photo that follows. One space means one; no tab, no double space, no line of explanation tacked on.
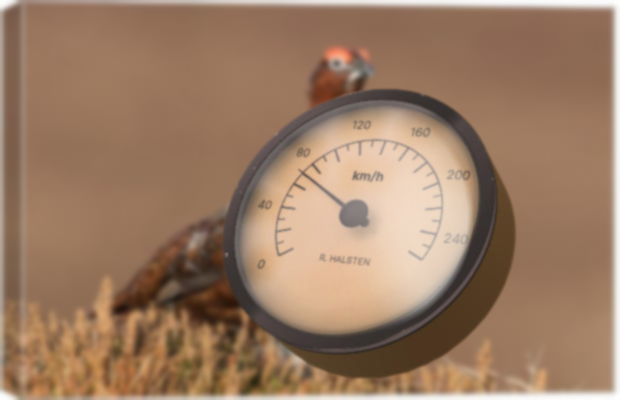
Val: 70 km/h
